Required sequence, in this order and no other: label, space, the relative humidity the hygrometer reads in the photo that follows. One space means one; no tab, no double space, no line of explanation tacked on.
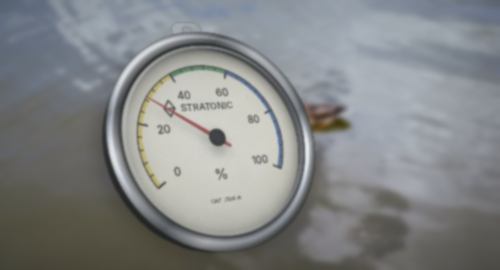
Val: 28 %
